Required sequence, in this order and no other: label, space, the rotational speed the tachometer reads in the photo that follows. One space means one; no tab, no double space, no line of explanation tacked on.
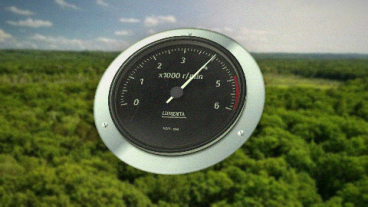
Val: 4000 rpm
